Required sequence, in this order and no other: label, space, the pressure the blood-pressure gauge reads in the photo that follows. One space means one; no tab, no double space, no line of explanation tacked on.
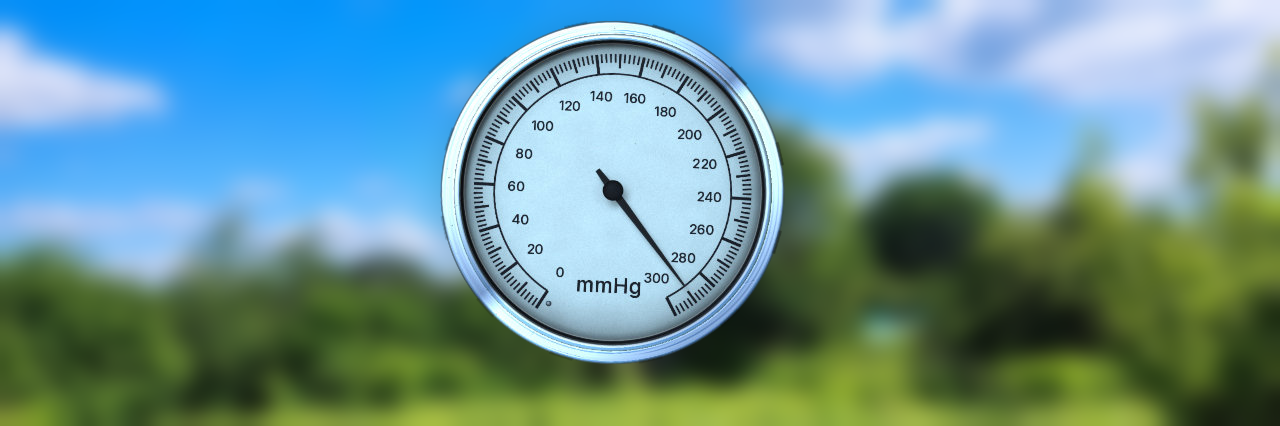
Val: 290 mmHg
